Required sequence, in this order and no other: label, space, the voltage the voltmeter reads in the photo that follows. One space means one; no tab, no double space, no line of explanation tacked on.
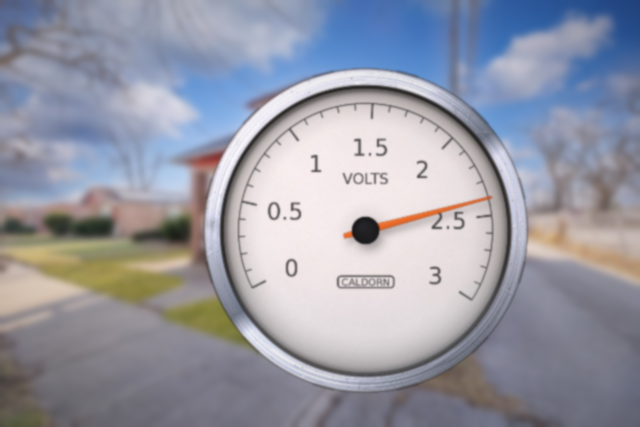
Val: 2.4 V
